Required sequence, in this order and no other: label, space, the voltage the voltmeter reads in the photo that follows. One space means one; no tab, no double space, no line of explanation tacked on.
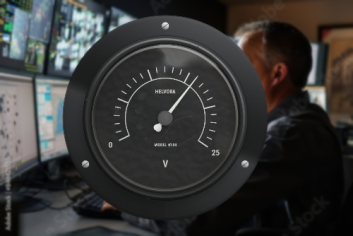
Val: 16 V
